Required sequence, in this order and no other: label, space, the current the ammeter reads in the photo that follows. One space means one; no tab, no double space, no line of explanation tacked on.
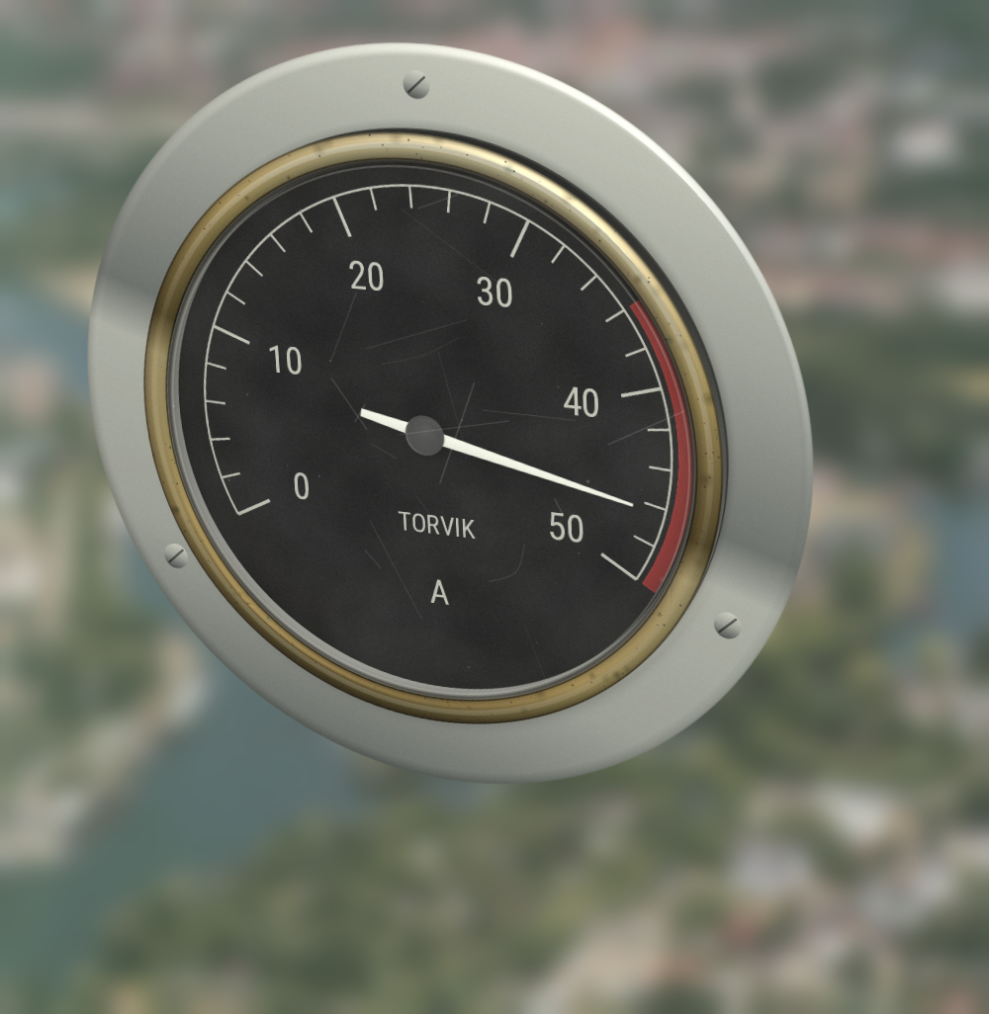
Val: 46 A
